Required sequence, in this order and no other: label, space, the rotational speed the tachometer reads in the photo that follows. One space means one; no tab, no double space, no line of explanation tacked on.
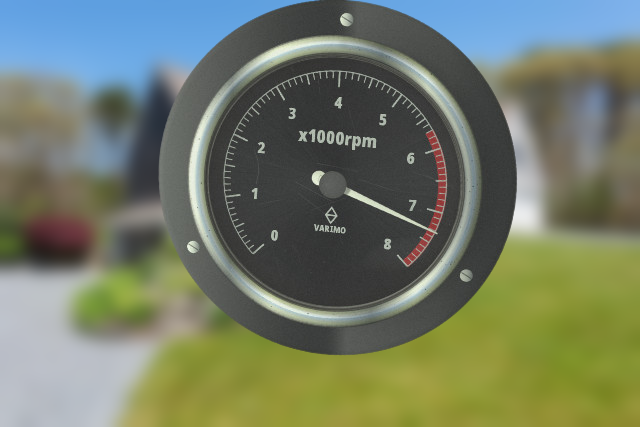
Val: 7300 rpm
